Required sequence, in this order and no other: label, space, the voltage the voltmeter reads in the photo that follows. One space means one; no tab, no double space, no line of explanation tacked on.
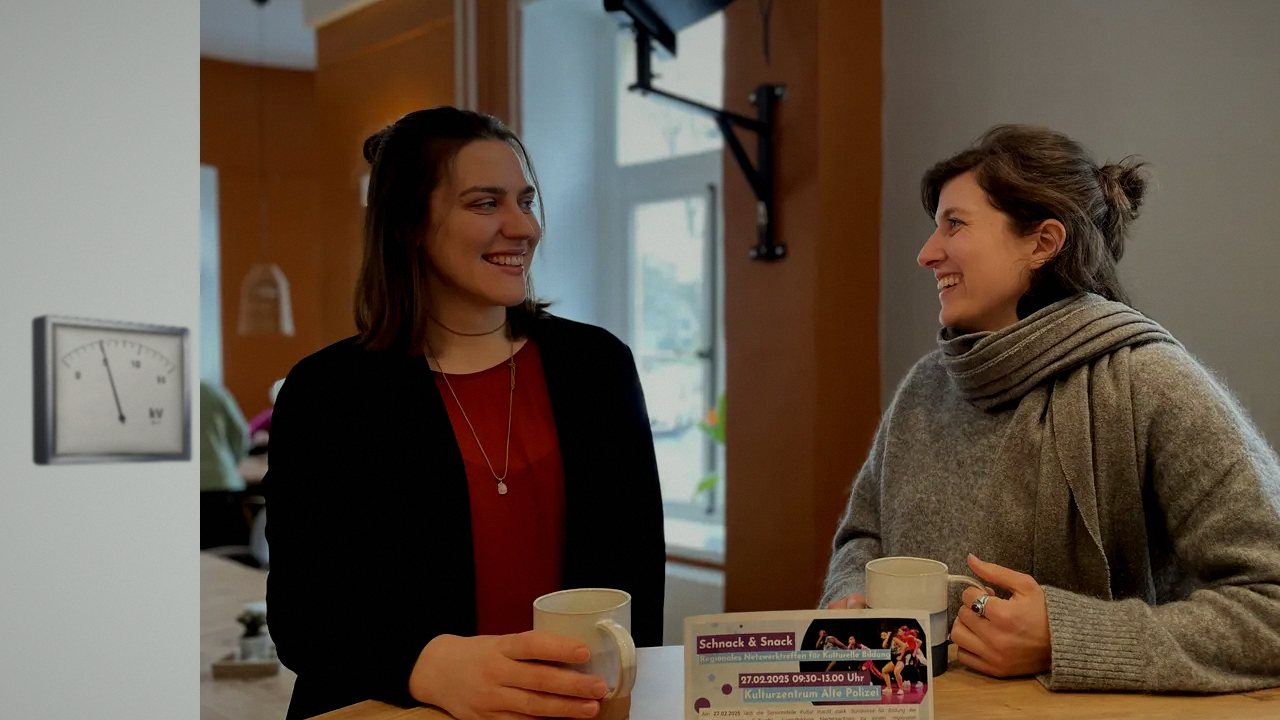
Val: 5 kV
